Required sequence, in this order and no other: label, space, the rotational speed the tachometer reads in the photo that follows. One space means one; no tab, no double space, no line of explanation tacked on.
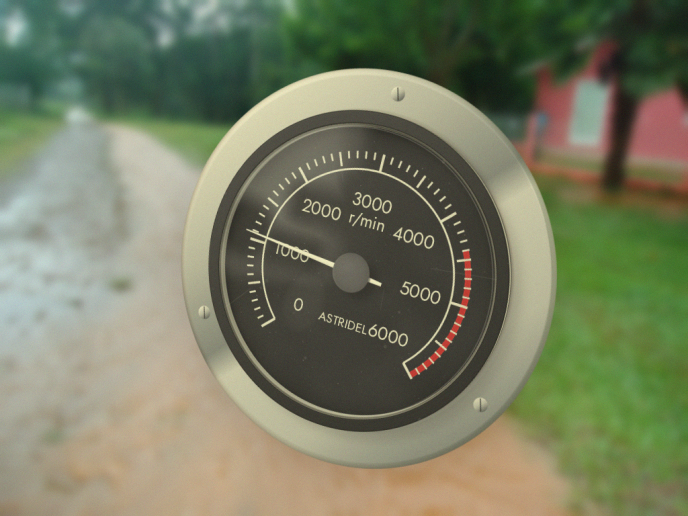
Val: 1100 rpm
